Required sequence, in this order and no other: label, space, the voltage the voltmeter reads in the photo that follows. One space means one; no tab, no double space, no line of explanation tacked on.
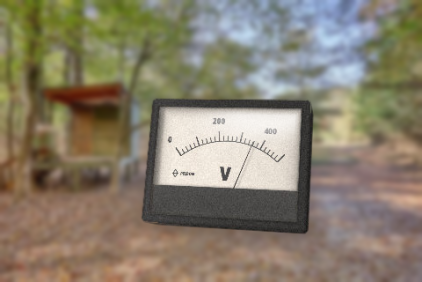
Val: 360 V
